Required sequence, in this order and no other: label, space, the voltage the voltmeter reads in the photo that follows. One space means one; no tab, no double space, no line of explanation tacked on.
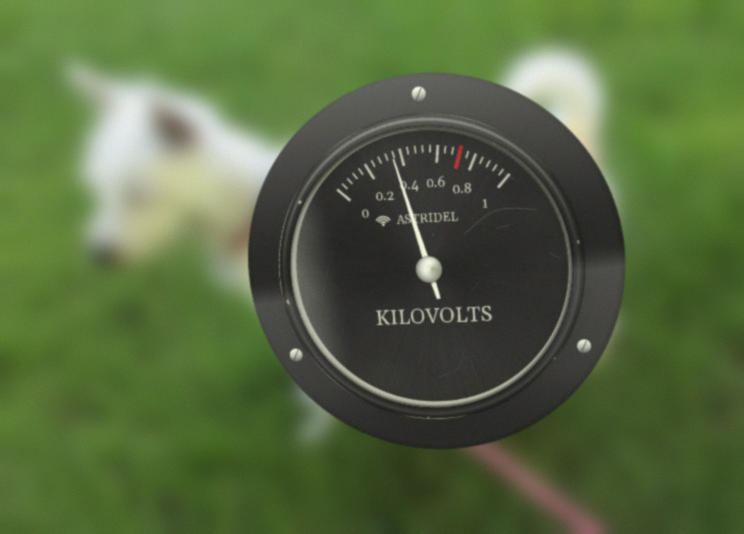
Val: 0.36 kV
